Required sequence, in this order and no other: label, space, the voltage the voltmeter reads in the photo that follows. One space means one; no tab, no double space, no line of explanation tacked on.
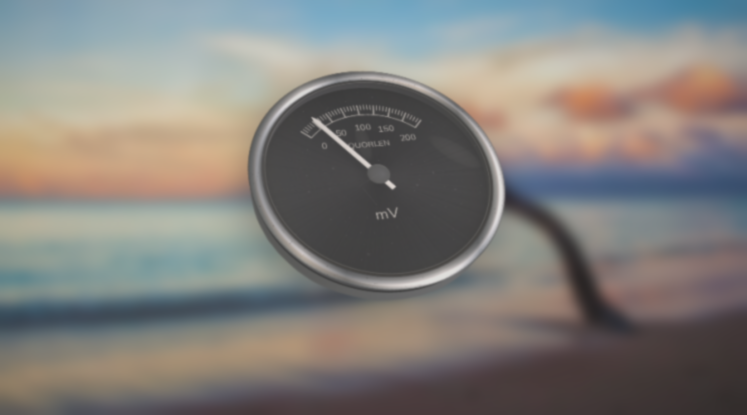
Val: 25 mV
